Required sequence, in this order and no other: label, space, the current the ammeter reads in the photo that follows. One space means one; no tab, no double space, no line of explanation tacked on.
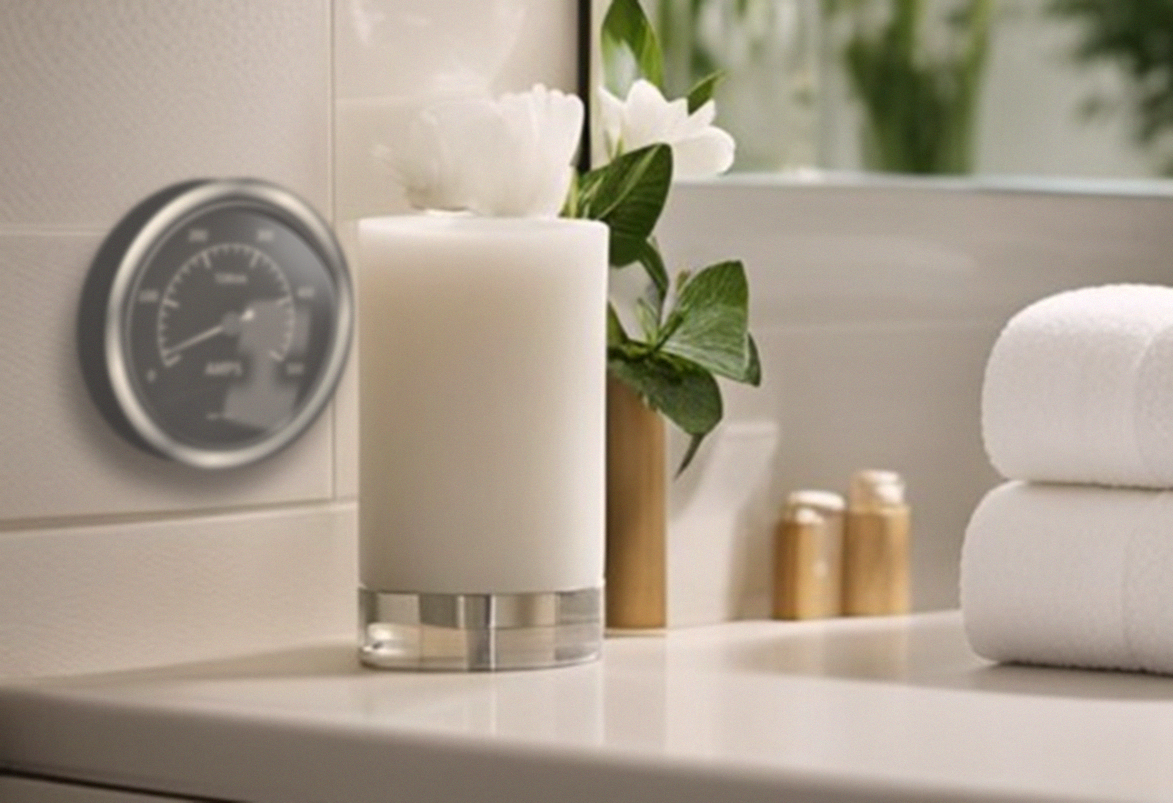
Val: 20 A
